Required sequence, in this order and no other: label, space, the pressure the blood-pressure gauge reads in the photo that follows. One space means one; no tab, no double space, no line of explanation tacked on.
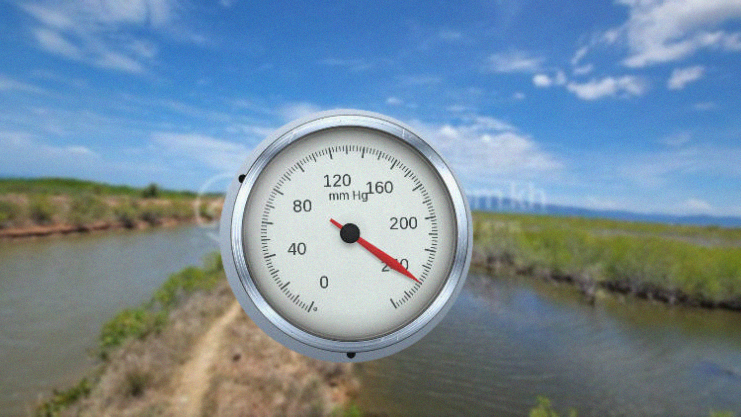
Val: 240 mmHg
